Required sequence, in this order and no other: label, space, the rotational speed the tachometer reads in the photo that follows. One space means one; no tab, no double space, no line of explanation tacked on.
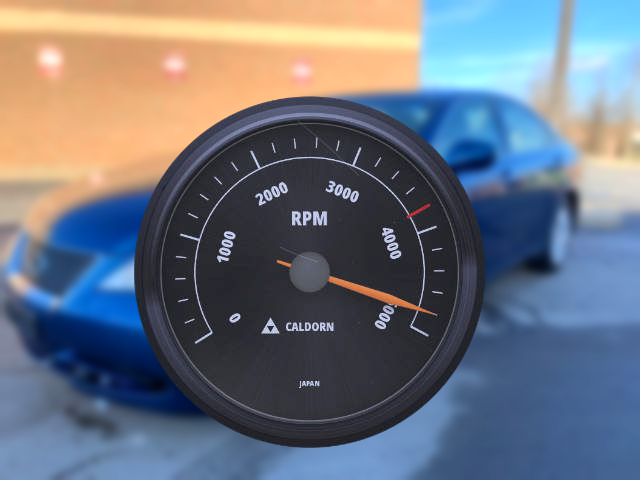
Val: 4800 rpm
